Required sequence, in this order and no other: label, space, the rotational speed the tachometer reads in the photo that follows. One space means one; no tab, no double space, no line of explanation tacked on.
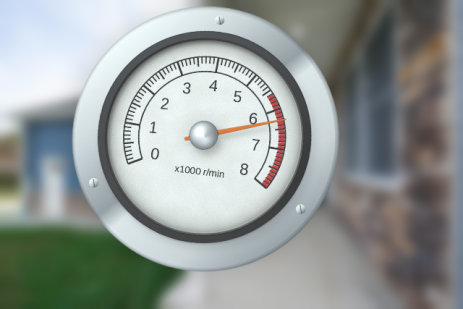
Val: 6300 rpm
